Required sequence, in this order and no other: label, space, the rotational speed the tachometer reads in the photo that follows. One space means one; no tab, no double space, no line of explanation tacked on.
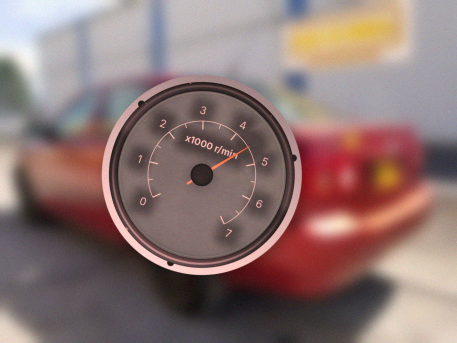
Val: 4500 rpm
